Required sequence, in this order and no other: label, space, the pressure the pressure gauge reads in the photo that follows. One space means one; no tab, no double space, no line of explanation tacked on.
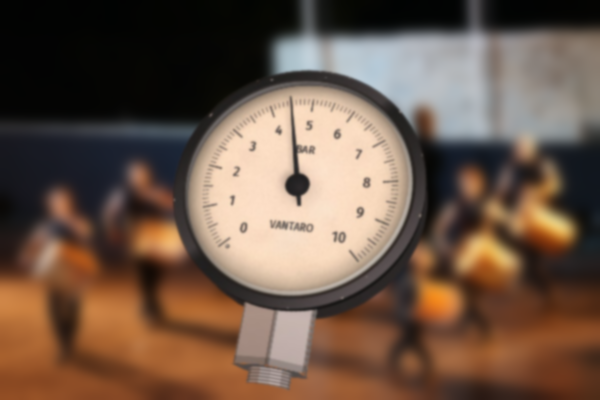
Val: 4.5 bar
